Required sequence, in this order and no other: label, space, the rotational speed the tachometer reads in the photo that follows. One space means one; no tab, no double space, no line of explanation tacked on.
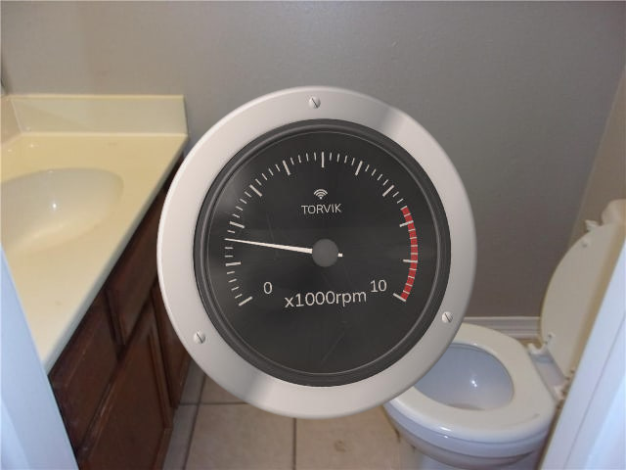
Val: 1600 rpm
